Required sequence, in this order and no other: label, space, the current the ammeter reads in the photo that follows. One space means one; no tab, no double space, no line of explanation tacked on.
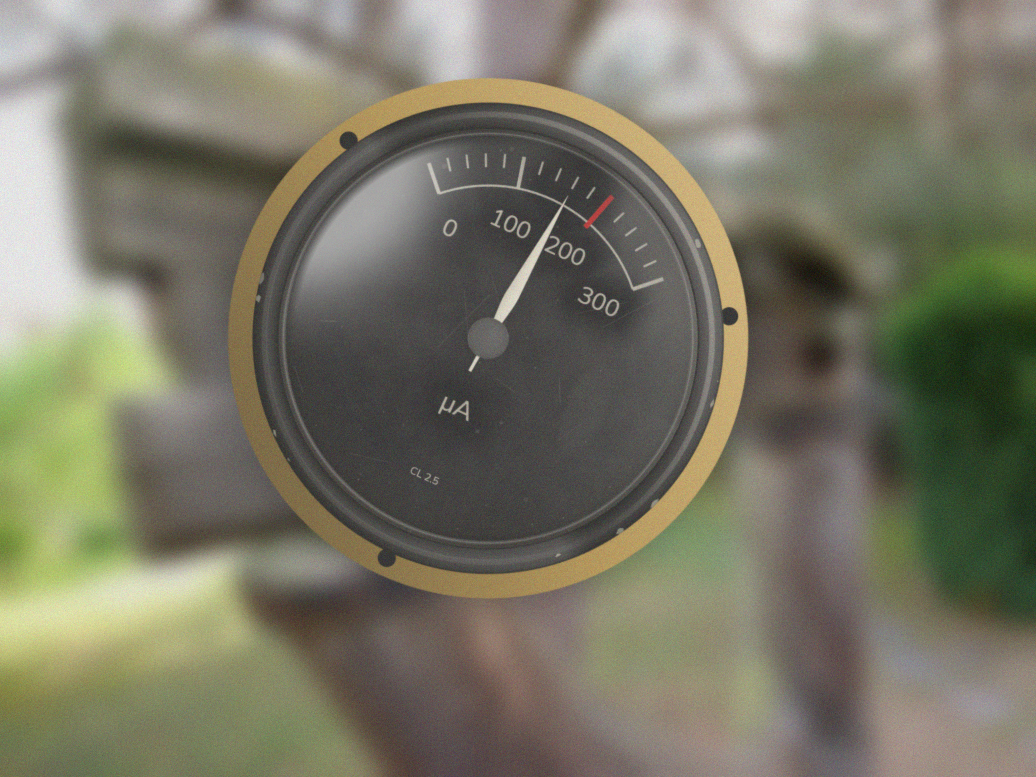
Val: 160 µA
